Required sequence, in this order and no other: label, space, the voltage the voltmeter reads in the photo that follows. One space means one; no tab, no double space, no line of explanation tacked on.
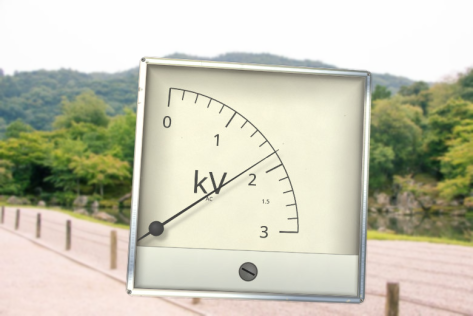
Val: 1.8 kV
